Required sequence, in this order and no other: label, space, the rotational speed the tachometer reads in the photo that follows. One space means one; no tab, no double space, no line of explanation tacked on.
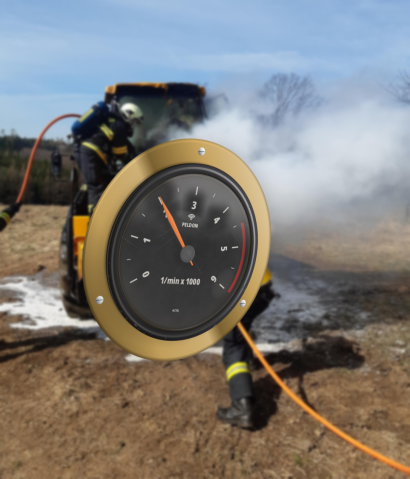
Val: 2000 rpm
